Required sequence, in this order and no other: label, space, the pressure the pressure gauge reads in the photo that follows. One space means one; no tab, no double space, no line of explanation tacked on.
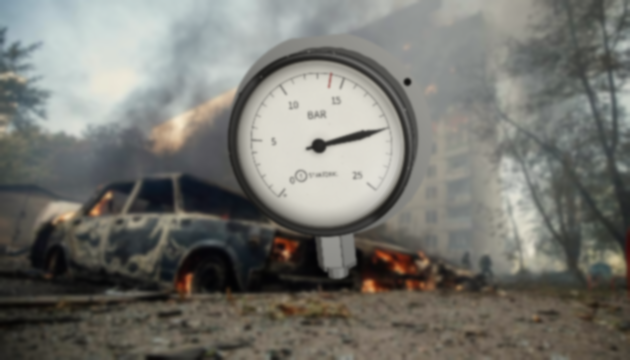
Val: 20 bar
